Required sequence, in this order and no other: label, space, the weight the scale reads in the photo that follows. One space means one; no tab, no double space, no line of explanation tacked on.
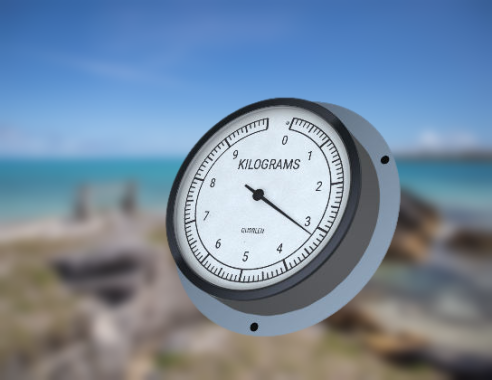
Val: 3.2 kg
